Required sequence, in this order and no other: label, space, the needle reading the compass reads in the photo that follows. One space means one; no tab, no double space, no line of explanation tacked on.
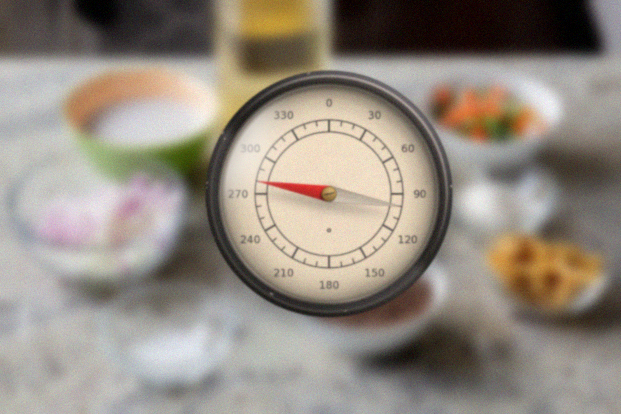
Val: 280 °
